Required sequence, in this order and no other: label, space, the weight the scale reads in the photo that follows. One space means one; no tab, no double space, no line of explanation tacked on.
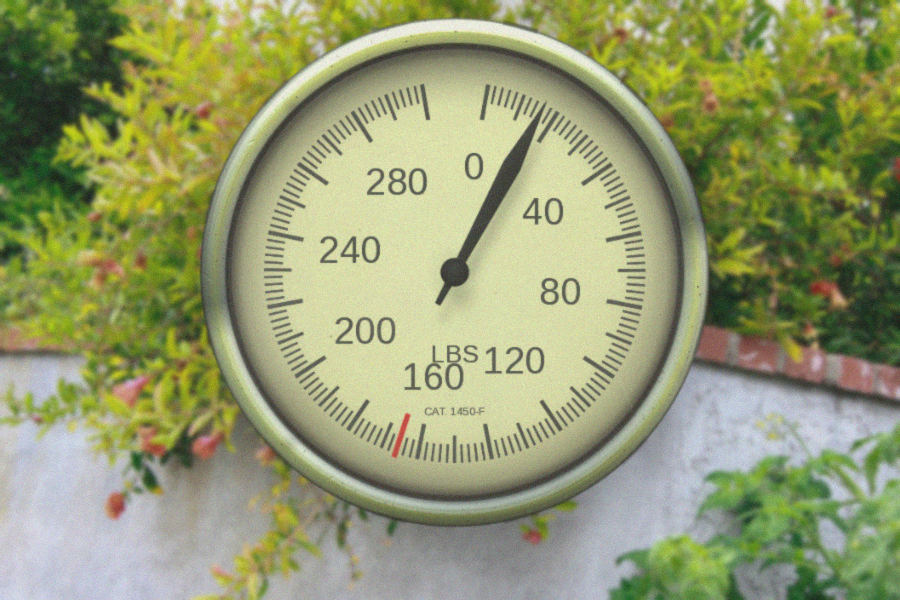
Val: 16 lb
